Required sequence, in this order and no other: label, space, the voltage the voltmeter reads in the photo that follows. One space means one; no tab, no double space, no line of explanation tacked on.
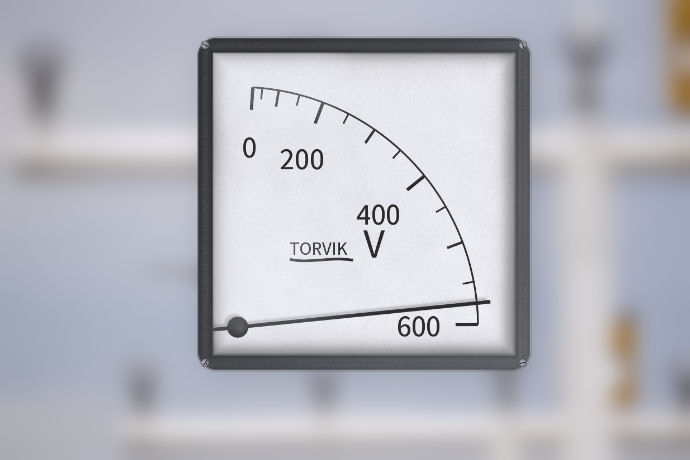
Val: 575 V
